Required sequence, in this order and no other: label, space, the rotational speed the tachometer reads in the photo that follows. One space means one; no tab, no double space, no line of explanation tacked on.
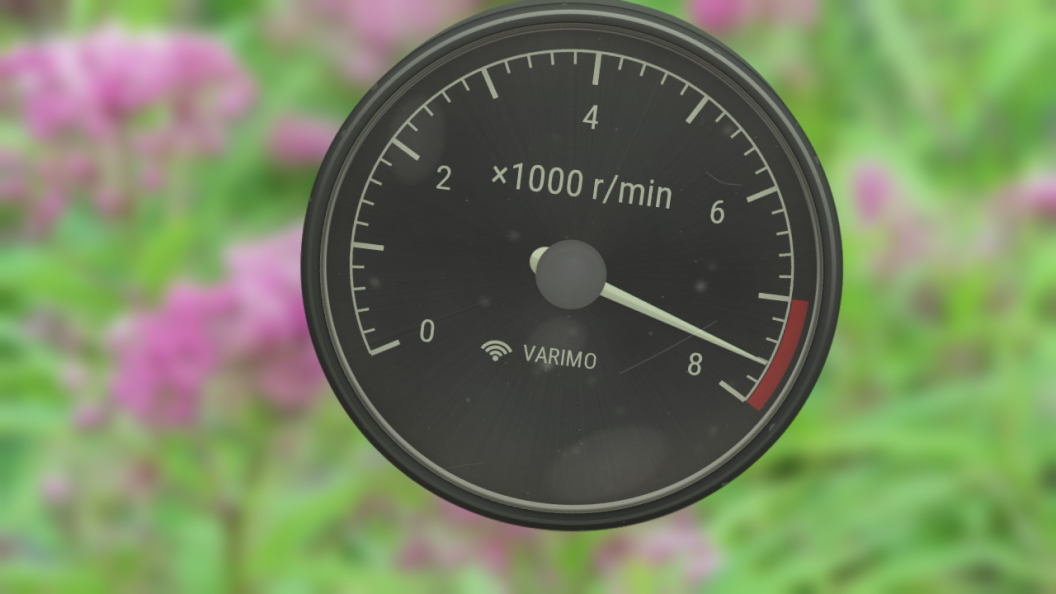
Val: 7600 rpm
